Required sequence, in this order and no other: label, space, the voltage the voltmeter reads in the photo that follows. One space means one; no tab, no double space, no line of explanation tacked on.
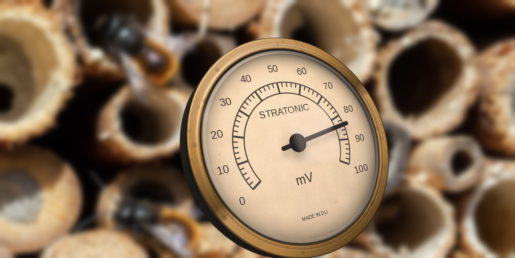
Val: 84 mV
